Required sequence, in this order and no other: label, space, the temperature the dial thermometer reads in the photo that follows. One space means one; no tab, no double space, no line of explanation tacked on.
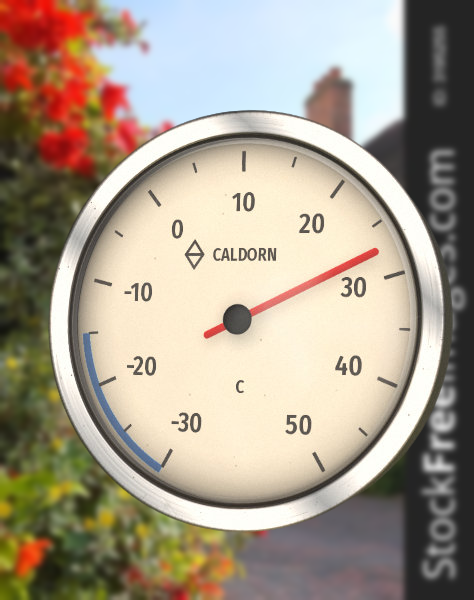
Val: 27.5 °C
